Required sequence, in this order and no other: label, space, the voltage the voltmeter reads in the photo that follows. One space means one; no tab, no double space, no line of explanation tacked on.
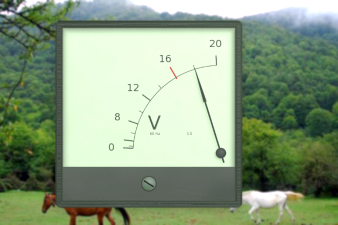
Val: 18 V
